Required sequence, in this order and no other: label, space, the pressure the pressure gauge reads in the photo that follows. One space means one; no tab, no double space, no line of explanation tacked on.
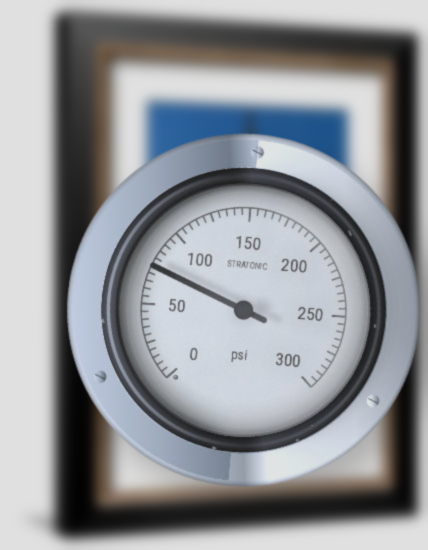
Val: 75 psi
